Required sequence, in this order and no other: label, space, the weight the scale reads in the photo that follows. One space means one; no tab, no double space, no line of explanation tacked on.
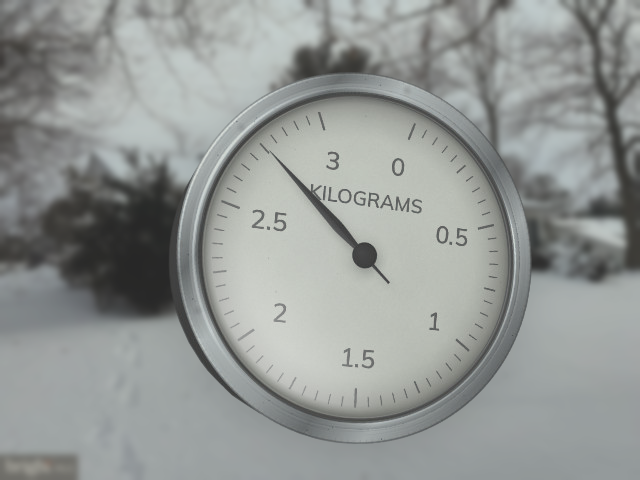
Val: 2.75 kg
